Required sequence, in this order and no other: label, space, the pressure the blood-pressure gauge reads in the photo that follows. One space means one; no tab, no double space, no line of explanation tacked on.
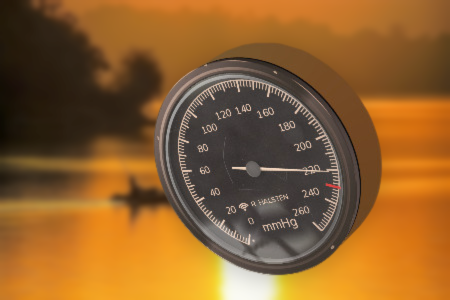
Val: 220 mmHg
